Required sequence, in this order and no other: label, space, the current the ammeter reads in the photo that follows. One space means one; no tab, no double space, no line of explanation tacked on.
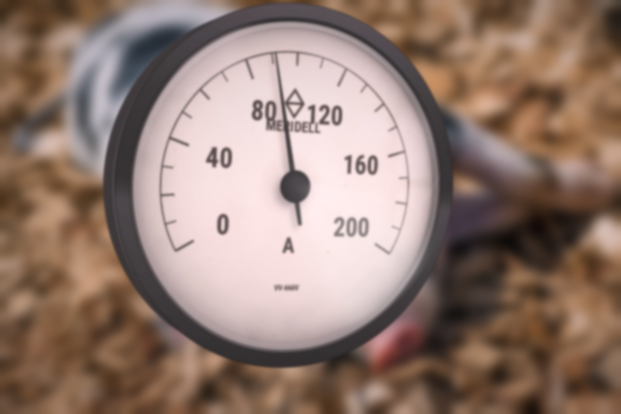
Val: 90 A
